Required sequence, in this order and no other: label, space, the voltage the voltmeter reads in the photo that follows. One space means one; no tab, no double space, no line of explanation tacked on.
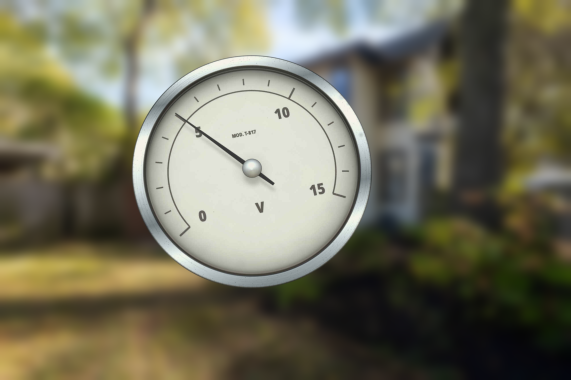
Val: 5 V
